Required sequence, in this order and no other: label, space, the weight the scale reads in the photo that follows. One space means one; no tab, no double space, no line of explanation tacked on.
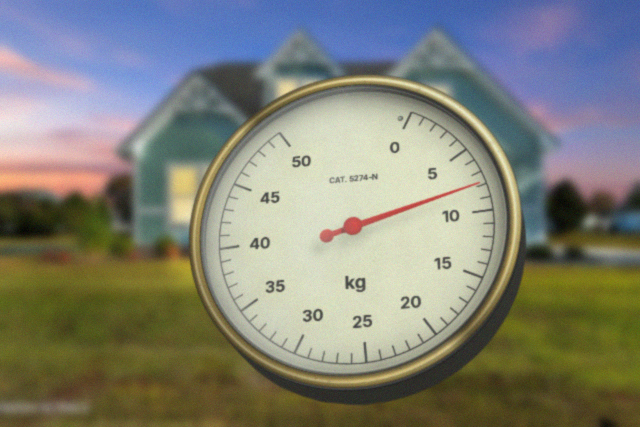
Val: 8 kg
